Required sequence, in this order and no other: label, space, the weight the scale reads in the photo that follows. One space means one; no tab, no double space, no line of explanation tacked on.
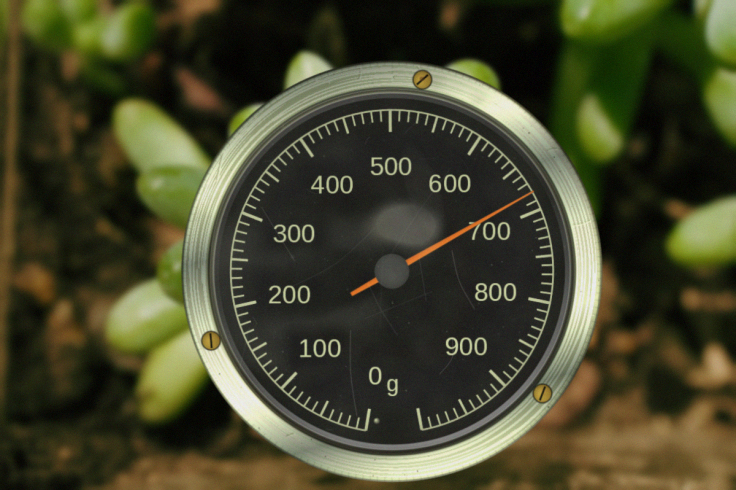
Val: 680 g
